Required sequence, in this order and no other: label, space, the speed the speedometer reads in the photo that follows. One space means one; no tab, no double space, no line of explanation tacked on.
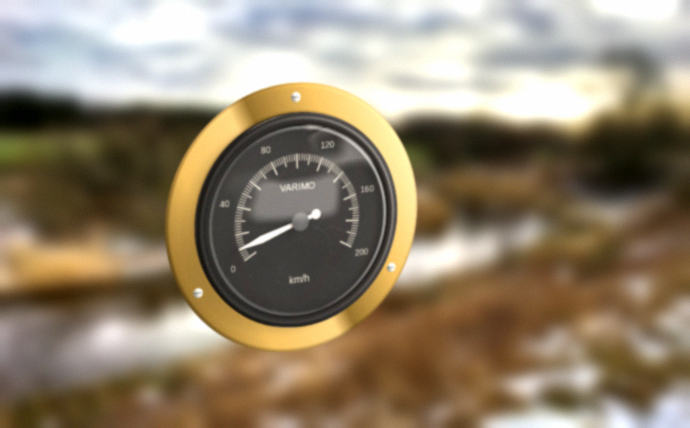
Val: 10 km/h
